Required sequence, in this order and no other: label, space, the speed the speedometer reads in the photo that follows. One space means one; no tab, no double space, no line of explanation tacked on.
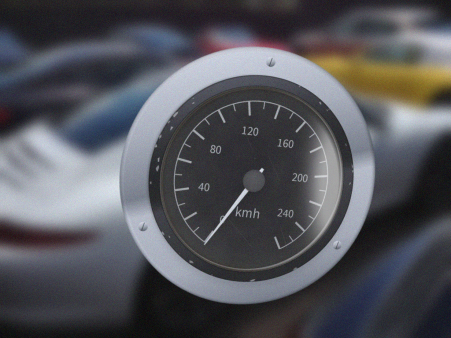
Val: 0 km/h
